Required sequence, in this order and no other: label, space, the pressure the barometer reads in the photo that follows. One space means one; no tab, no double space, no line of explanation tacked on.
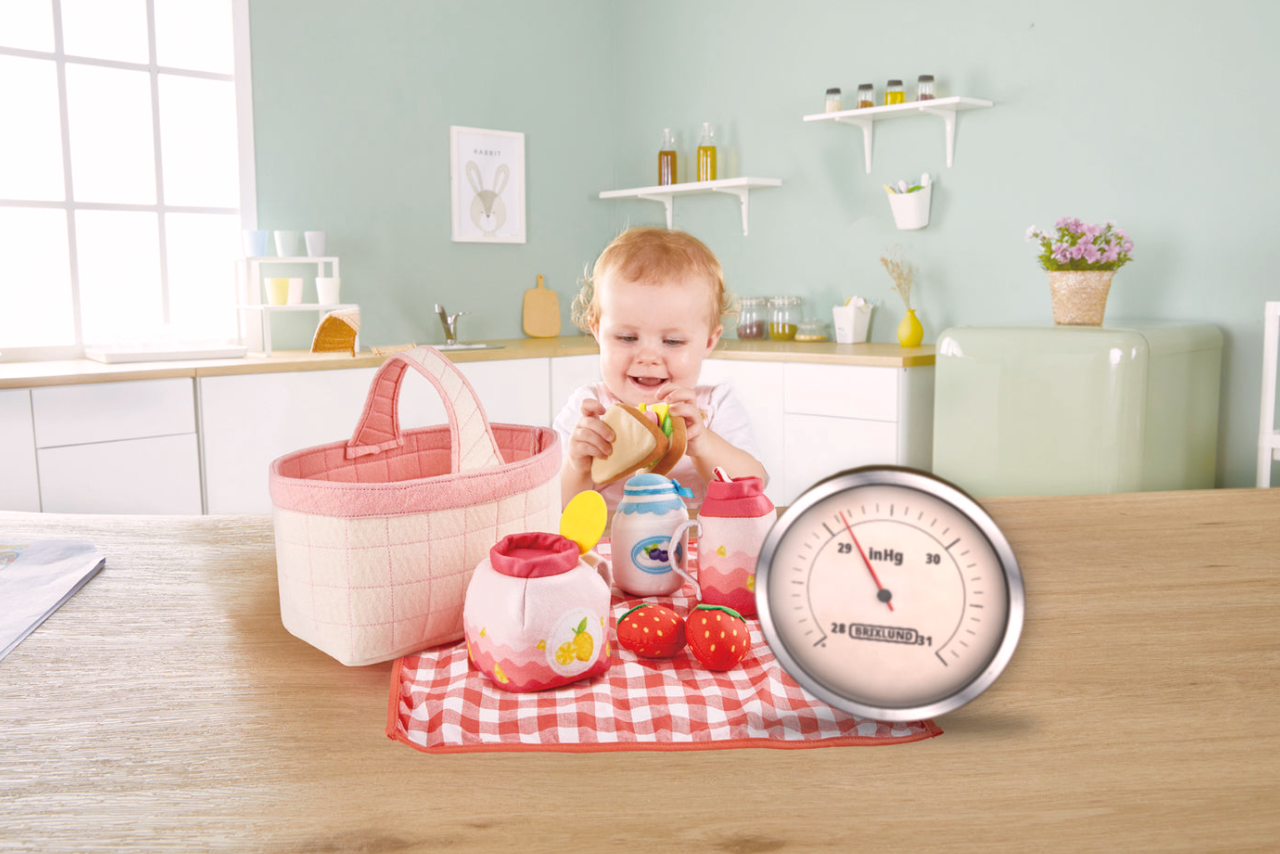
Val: 29.15 inHg
